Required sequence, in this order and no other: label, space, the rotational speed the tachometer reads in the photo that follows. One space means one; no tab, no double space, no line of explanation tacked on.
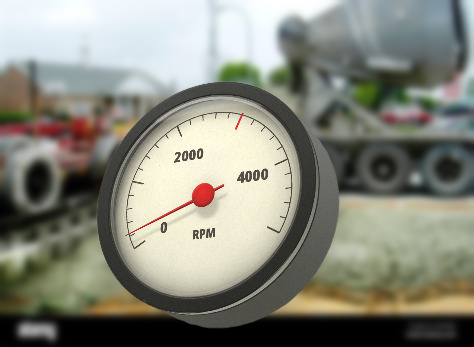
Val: 200 rpm
